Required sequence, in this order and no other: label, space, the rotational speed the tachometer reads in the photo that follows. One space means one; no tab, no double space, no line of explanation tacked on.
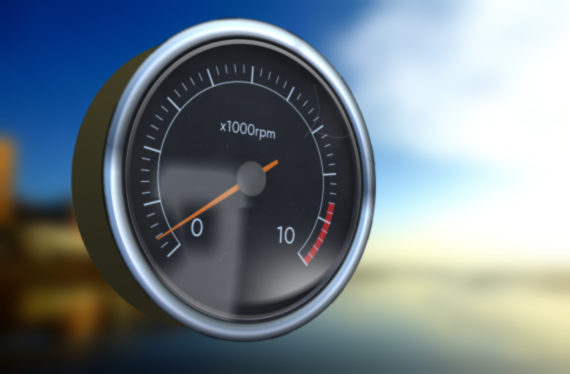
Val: 400 rpm
